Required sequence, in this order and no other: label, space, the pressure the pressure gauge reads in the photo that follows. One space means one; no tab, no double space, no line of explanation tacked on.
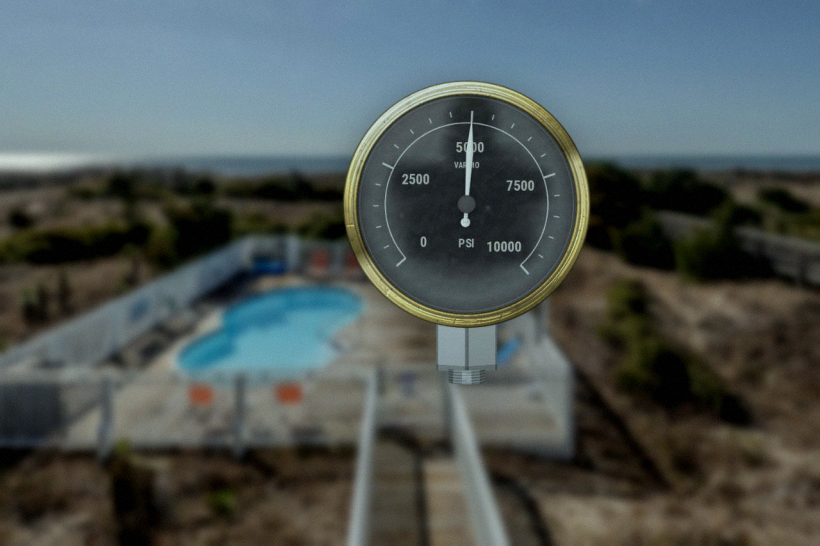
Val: 5000 psi
